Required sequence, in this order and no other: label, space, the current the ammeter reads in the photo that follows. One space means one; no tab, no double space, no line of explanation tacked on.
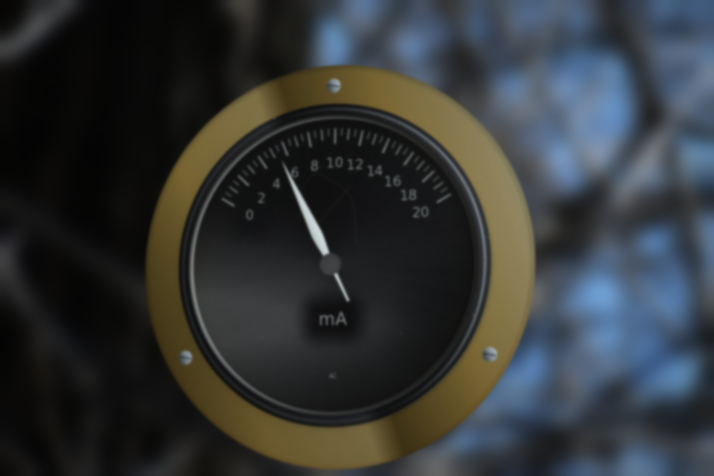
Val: 5.5 mA
